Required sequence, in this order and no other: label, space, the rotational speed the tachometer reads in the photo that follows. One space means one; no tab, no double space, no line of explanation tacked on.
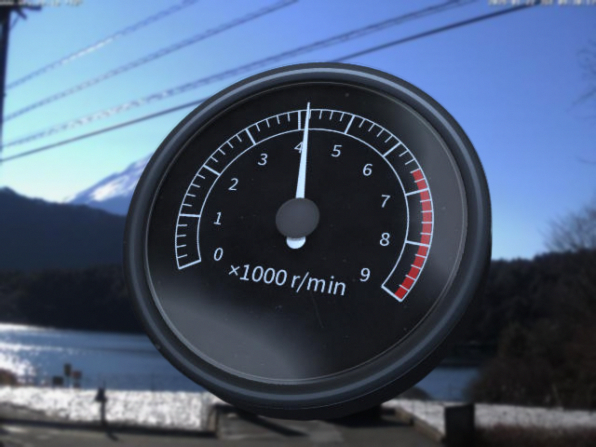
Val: 4200 rpm
